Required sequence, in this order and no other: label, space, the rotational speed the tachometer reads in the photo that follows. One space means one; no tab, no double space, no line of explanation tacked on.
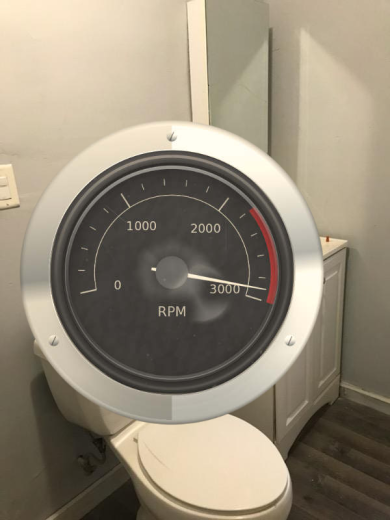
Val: 2900 rpm
